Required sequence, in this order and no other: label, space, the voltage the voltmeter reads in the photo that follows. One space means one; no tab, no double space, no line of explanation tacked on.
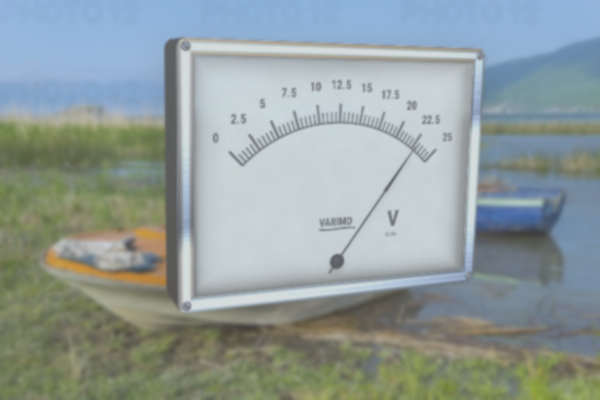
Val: 22.5 V
